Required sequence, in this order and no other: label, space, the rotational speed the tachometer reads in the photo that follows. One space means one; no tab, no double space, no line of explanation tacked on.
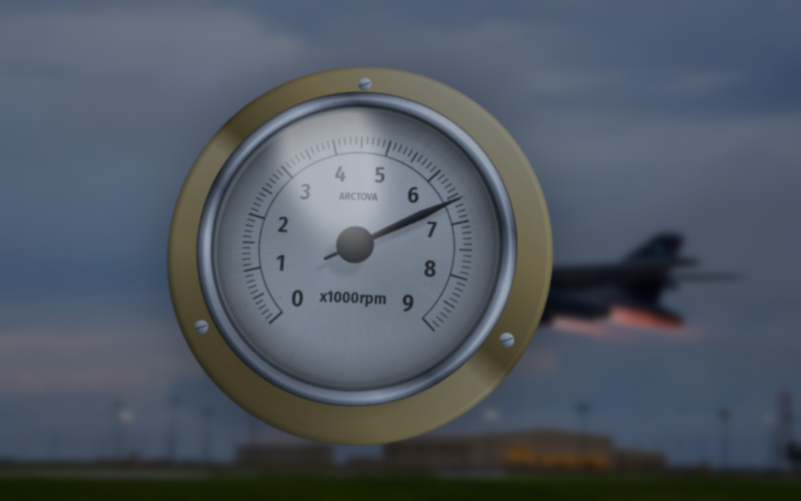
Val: 6600 rpm
